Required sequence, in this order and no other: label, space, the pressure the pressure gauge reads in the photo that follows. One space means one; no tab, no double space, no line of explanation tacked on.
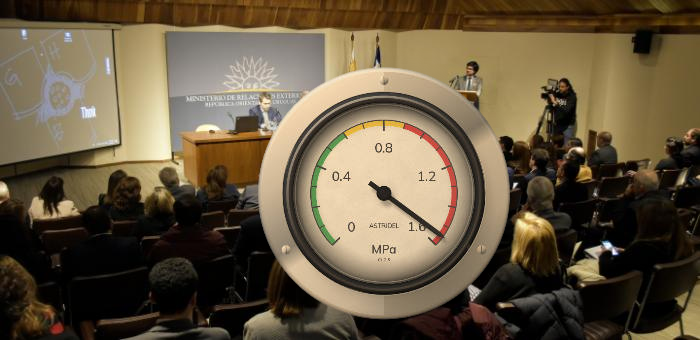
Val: 1.55 MPa
